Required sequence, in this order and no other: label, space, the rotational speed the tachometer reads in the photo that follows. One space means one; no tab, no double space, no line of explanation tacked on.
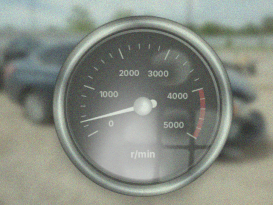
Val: 300 rpm
